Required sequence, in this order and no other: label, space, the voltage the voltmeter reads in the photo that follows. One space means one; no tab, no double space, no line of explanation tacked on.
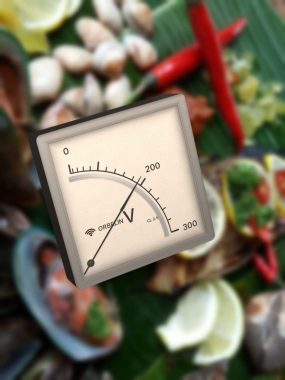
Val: 190 V
